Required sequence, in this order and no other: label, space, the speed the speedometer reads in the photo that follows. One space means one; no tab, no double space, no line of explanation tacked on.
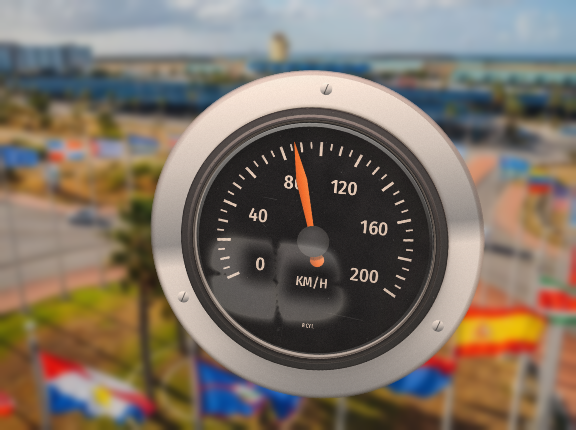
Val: 87.5 km/h
